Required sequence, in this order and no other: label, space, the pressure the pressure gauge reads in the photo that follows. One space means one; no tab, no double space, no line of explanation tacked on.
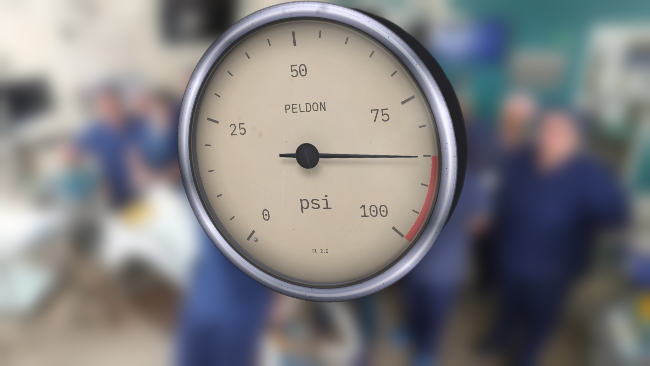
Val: 85 psi
